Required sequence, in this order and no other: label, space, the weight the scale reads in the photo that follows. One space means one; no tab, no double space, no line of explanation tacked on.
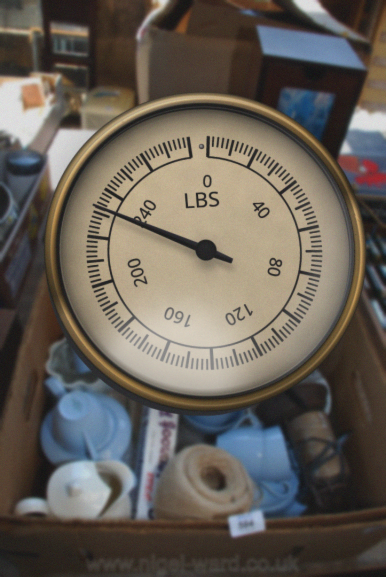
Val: 232 lb
